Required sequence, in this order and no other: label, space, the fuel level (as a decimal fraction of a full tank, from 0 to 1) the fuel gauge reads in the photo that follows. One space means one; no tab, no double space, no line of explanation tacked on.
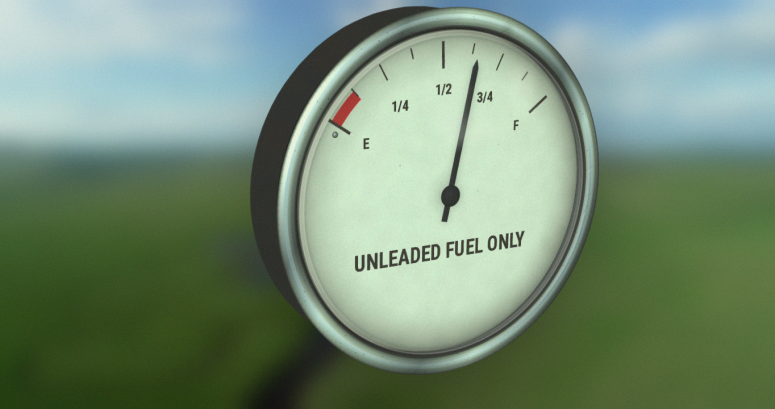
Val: 0.625
